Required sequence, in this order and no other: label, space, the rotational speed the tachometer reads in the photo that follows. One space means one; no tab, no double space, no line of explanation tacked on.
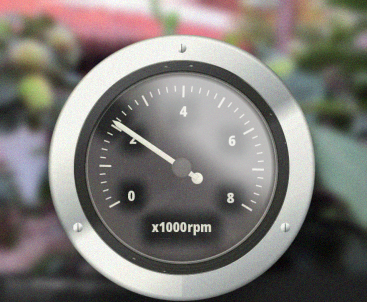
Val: 2100 rpm
